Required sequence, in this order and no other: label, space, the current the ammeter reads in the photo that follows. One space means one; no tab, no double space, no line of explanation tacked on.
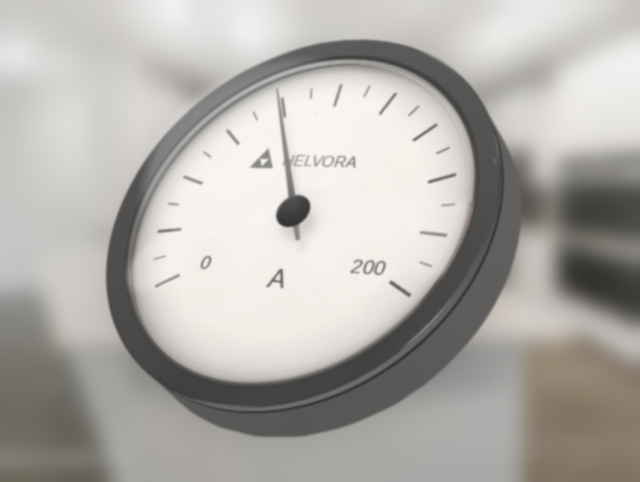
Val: 80 A
